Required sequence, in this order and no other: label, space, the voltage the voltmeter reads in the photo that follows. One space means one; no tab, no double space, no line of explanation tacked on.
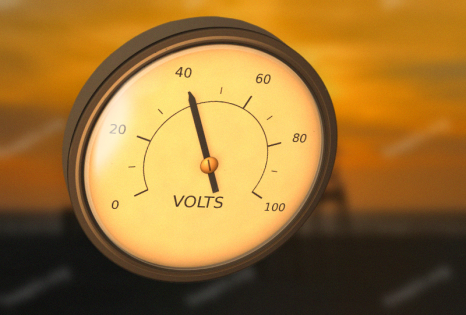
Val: 40 V
